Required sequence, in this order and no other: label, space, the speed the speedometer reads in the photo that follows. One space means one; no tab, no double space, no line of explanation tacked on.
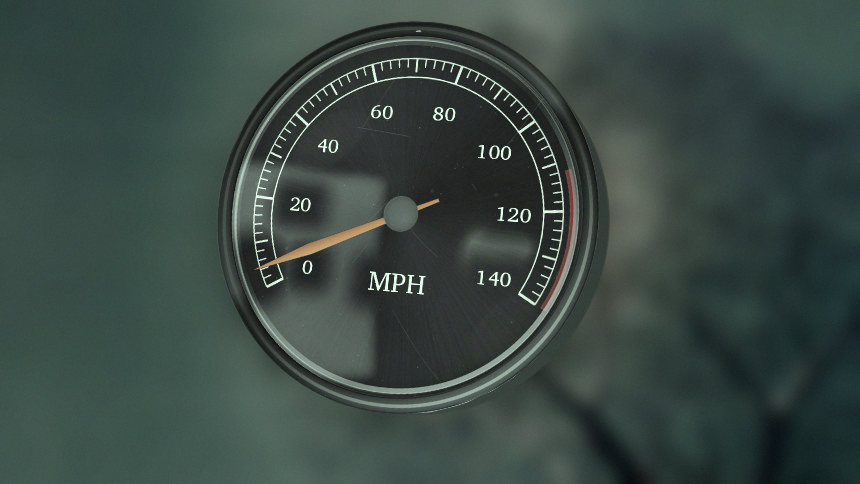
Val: 4 mph
